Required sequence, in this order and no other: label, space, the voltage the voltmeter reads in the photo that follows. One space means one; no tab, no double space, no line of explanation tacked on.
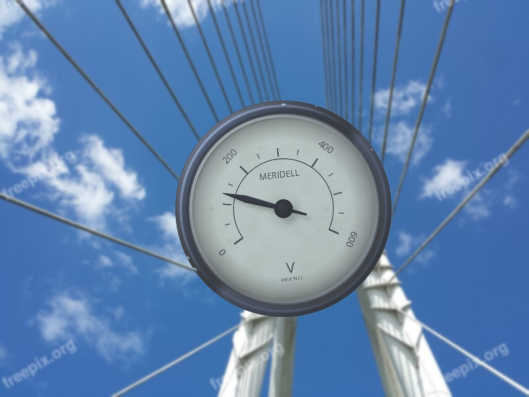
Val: 125 V
